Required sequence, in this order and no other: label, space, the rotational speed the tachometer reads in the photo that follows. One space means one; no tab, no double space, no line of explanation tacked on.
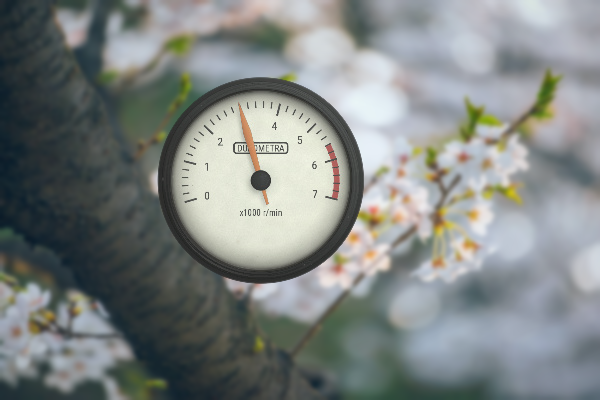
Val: 3000 rpm
